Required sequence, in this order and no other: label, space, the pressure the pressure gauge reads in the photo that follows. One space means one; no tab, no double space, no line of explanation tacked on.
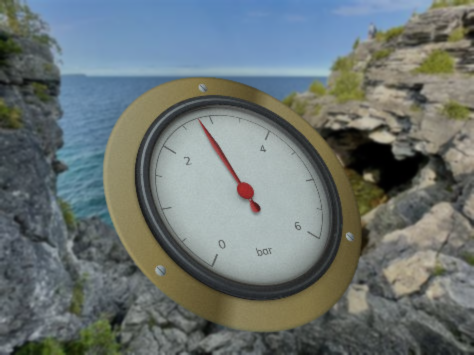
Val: 2.75 bar
